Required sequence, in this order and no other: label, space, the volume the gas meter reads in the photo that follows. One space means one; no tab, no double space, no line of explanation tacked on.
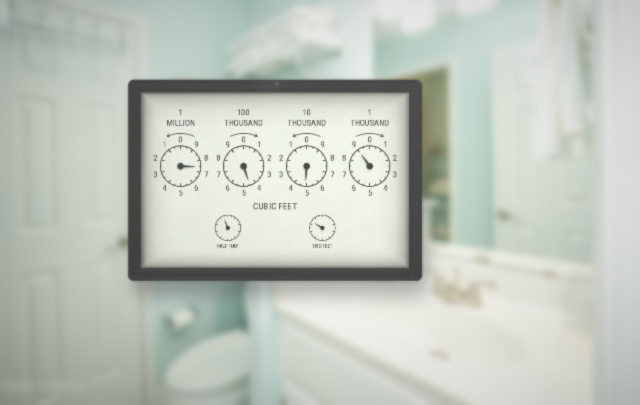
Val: 744900 ft³
